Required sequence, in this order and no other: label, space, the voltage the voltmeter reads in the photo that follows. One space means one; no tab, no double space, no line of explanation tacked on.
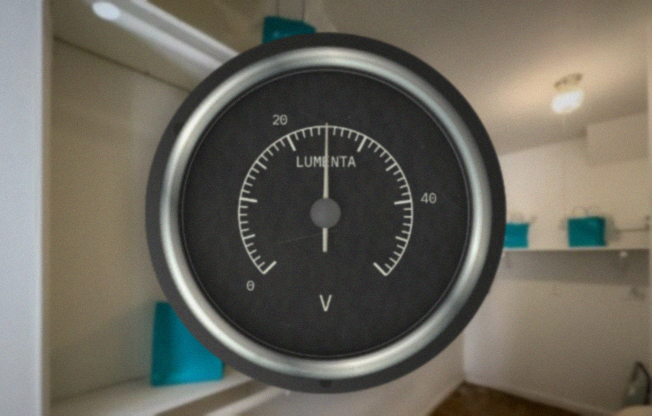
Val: 25 V
